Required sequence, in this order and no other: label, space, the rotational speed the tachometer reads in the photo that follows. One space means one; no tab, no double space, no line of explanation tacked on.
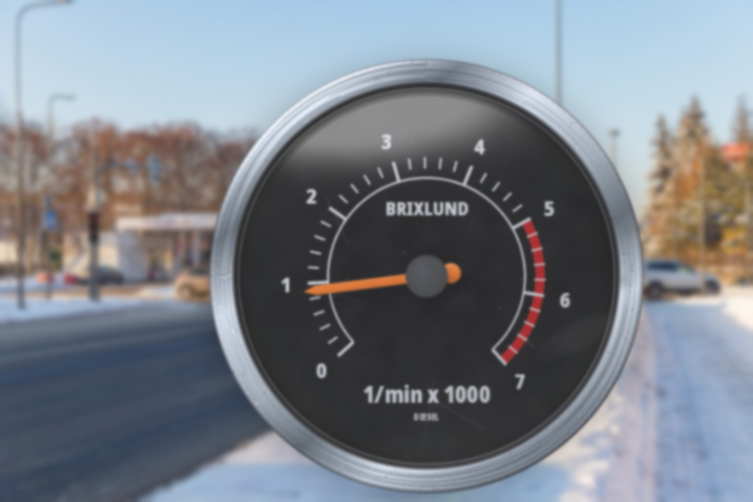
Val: 900 rpm
